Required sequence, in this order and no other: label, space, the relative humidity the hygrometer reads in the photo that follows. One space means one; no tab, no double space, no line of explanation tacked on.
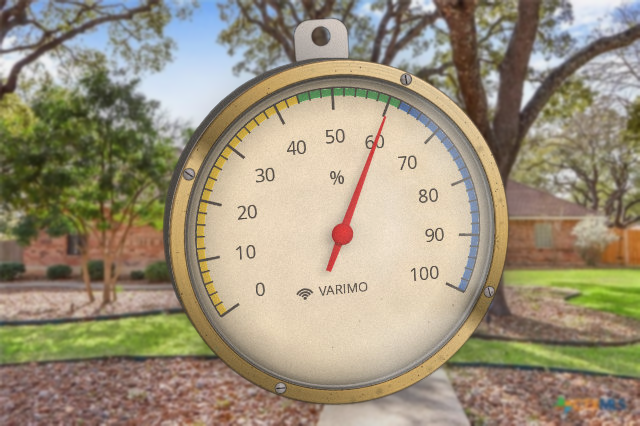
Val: 60 %
